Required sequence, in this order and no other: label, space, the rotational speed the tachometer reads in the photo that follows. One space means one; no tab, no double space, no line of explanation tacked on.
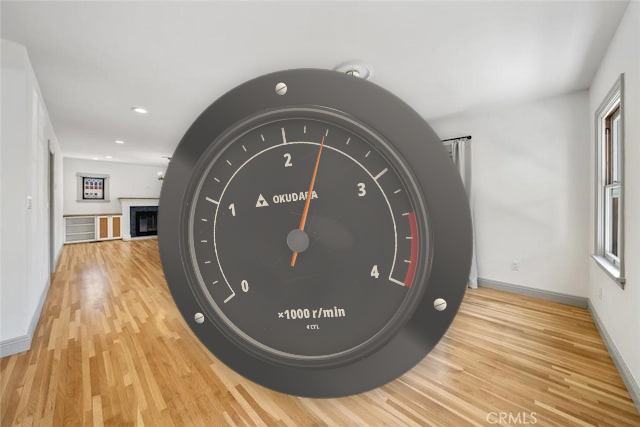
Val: 2400 rpm
